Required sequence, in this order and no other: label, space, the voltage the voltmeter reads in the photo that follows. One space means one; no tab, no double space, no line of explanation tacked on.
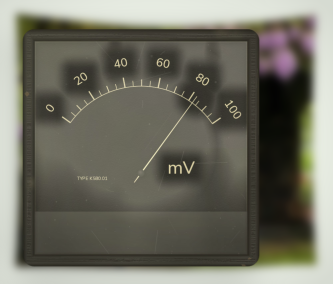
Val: 82.5 mV
